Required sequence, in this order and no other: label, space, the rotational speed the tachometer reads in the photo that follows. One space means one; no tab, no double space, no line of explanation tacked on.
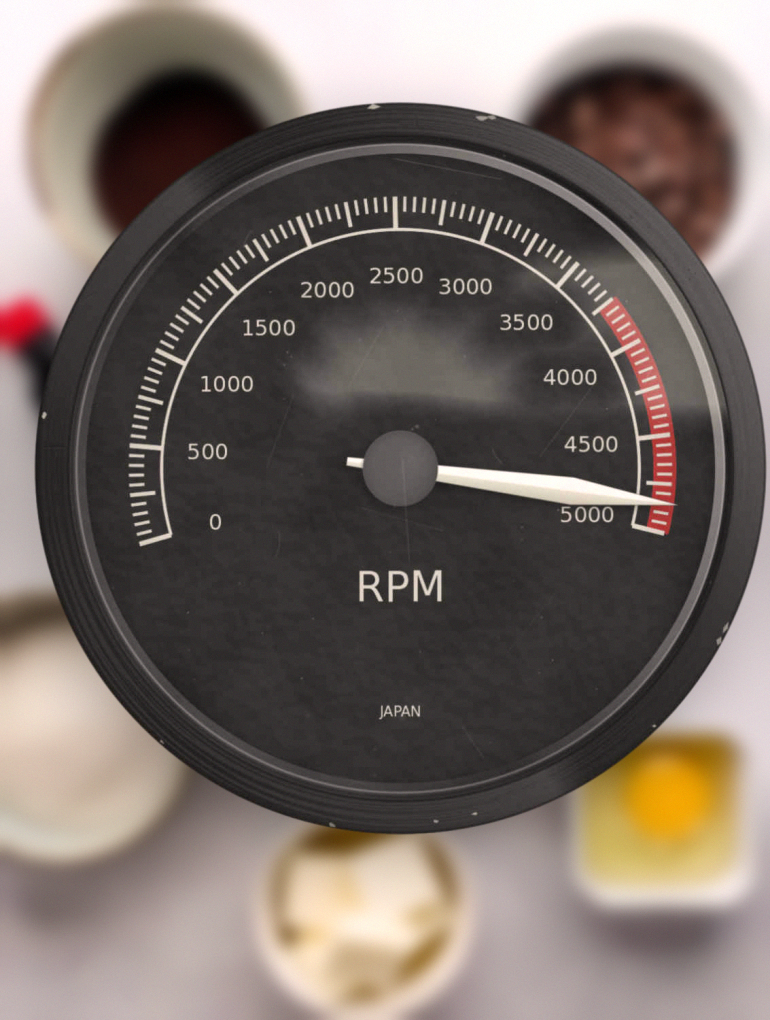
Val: 4850 rpm
